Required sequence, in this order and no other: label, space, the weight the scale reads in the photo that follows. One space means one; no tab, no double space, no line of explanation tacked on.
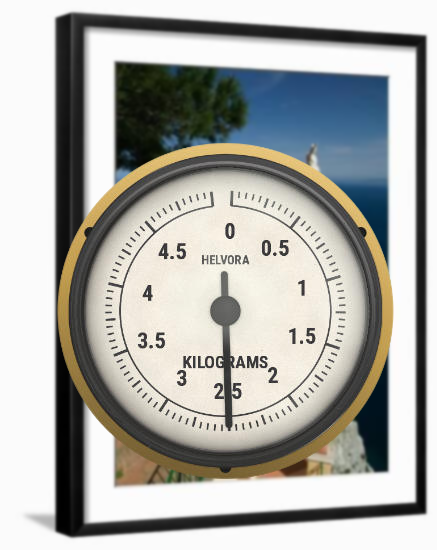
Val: 2.5 kg
